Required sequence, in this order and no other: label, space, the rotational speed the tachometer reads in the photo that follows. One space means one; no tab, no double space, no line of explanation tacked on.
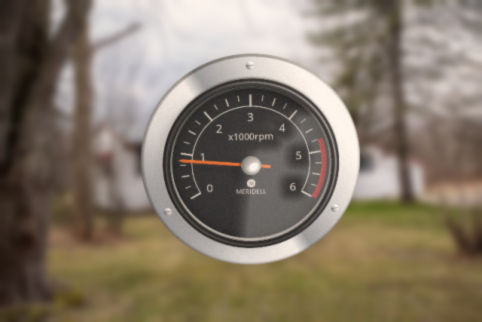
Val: 875 rpm
